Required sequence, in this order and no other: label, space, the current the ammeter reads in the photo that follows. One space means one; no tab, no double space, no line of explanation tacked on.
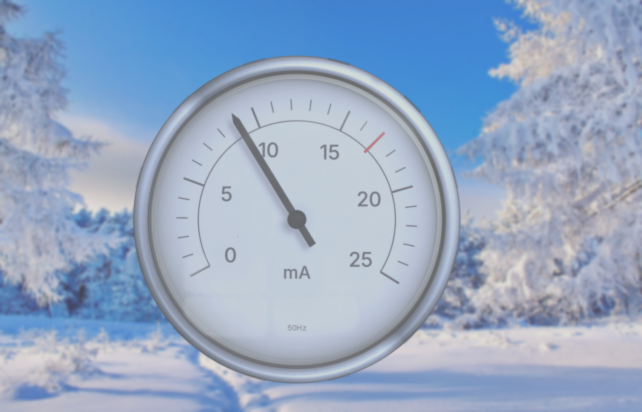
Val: 9 mA
